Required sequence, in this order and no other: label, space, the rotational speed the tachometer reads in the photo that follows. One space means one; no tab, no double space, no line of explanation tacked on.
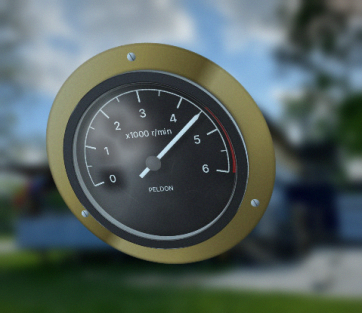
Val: 4500 rpm
